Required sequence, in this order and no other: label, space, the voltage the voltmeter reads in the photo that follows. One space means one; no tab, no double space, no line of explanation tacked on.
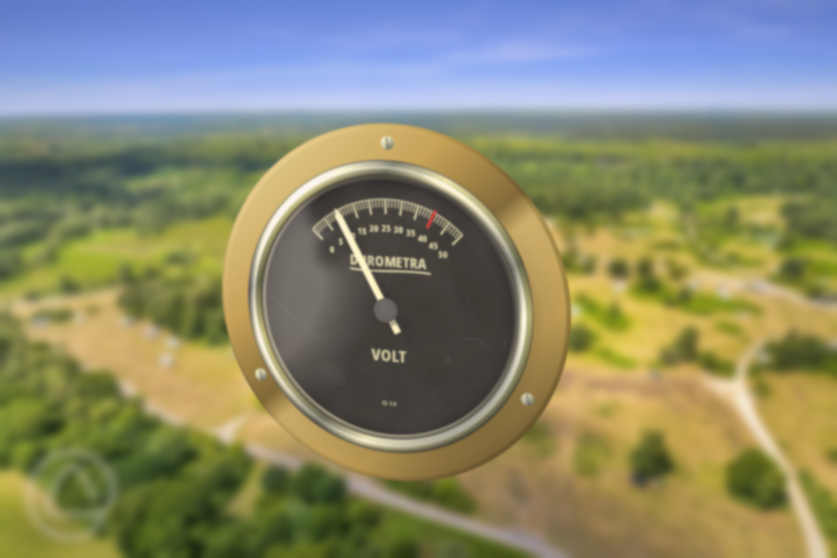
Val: 10 V
